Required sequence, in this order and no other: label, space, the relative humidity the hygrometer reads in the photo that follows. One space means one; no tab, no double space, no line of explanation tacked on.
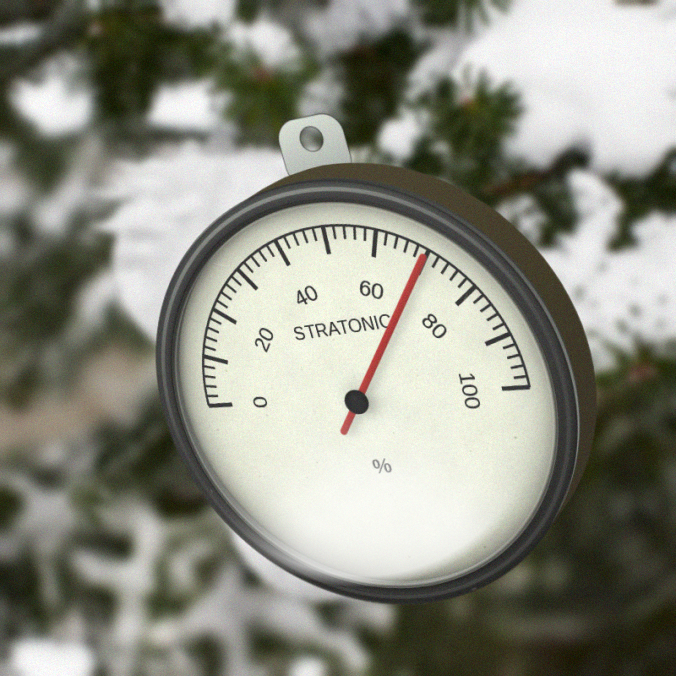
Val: 70 %
